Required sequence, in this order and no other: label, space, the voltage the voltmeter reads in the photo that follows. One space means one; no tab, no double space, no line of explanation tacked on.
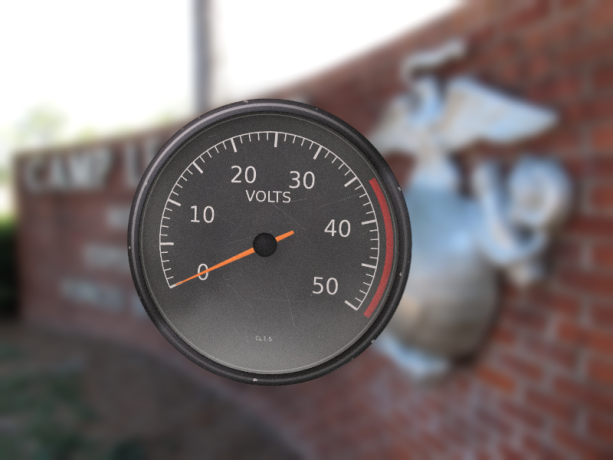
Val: 0 V
